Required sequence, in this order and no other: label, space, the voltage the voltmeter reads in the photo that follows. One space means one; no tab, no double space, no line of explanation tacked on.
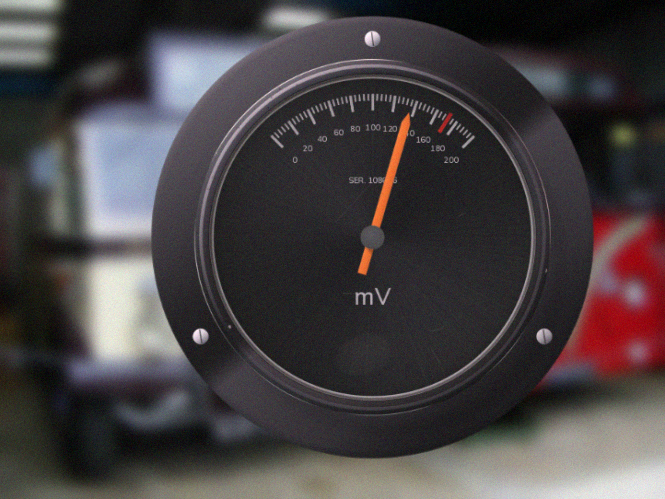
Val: 136 mV
